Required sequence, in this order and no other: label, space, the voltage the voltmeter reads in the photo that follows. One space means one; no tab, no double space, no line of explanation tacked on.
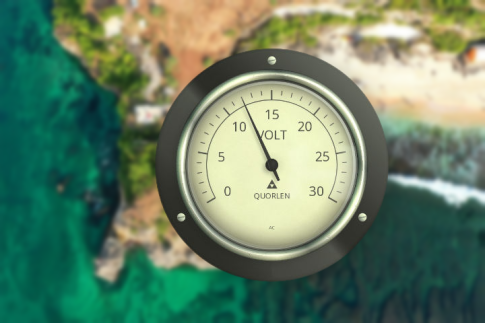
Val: 12 V
